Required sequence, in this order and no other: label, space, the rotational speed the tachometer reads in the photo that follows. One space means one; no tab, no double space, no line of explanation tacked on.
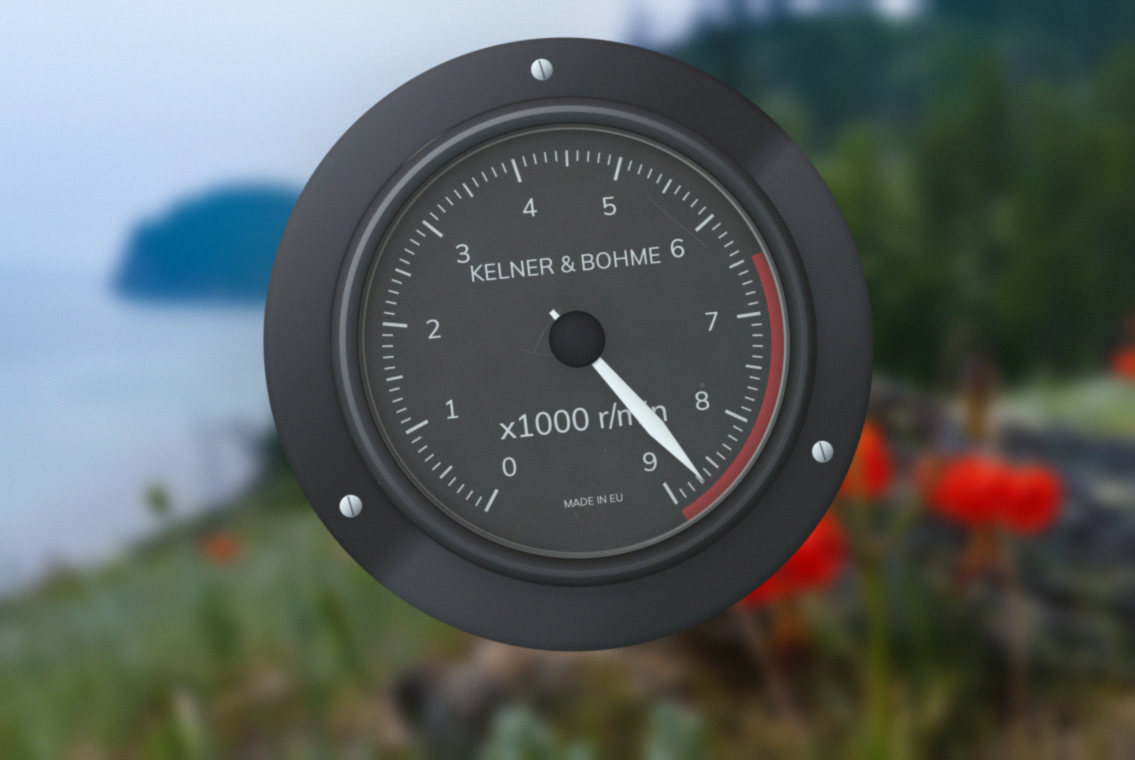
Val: 8700 rpm
